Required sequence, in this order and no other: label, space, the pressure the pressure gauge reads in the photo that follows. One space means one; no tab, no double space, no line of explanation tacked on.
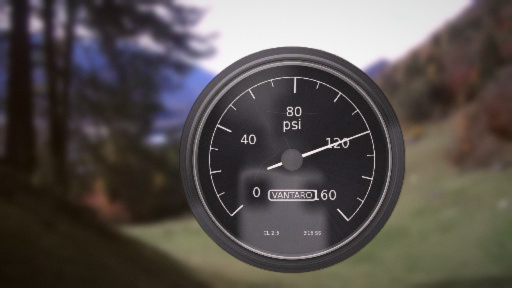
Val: 120 psi
